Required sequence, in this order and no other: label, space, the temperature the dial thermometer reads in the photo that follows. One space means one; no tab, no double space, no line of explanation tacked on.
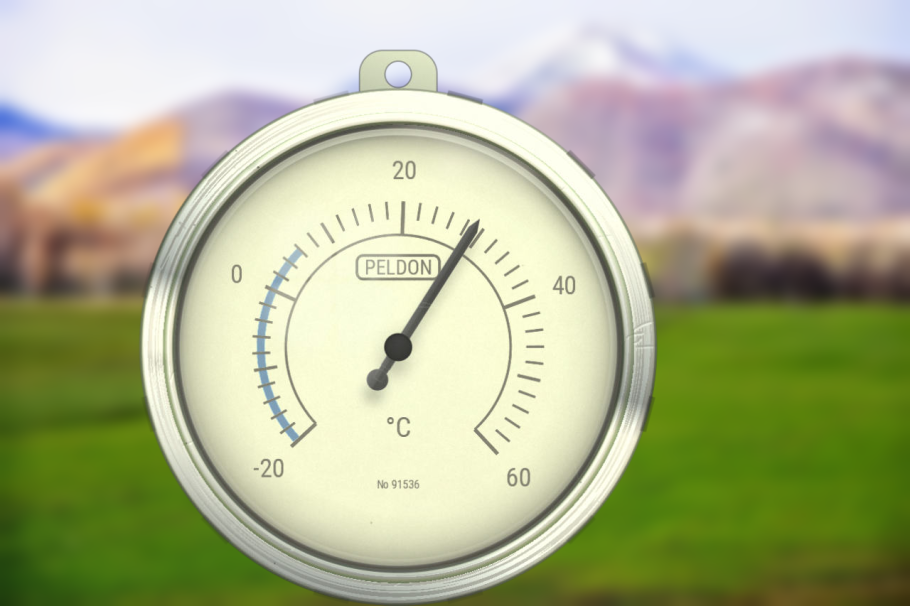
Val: 29 °C
